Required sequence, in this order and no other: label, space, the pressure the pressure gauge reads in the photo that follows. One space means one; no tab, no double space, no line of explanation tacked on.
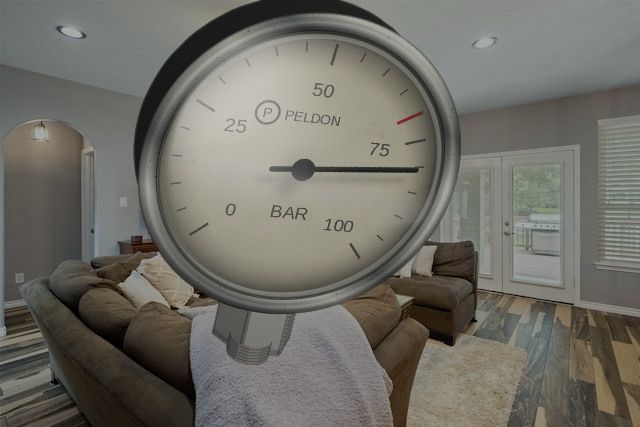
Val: 80 bar
